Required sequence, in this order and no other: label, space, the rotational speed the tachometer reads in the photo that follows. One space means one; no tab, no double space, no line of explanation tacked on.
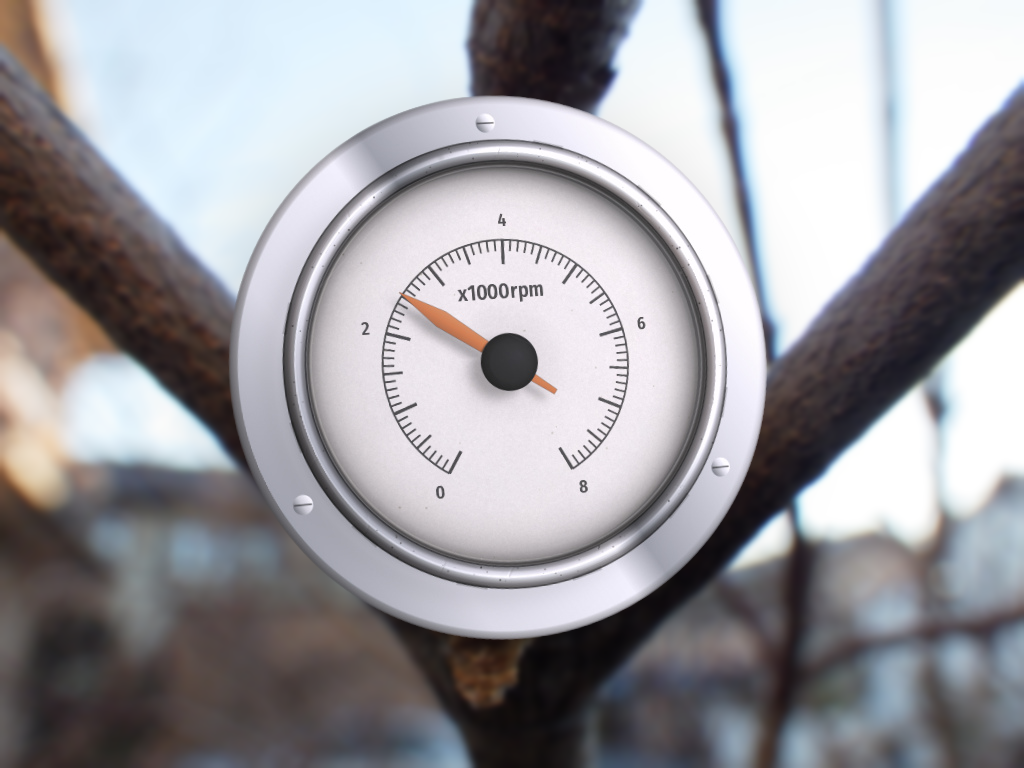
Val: 2500 rpm
